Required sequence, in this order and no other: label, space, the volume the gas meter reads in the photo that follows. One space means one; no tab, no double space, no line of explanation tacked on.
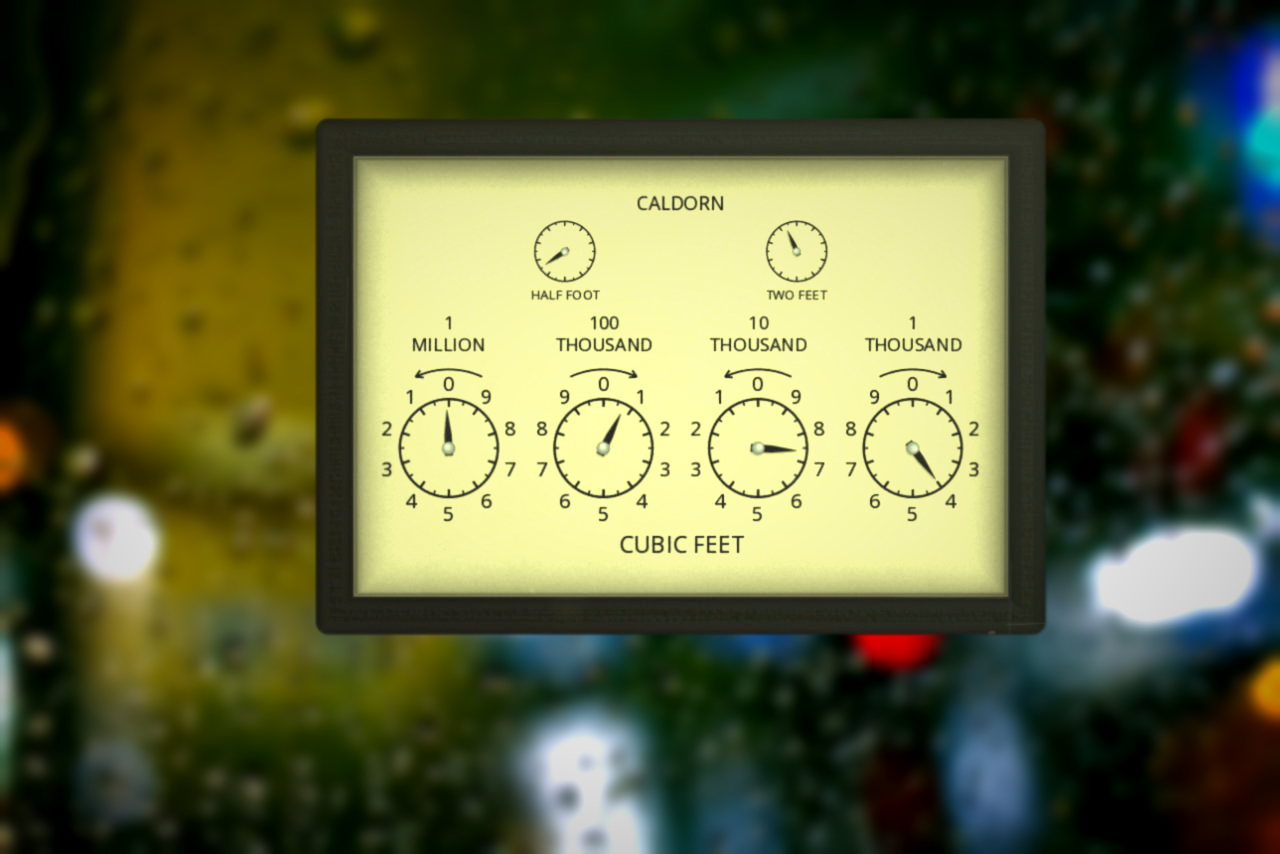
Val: 7400 ft³
